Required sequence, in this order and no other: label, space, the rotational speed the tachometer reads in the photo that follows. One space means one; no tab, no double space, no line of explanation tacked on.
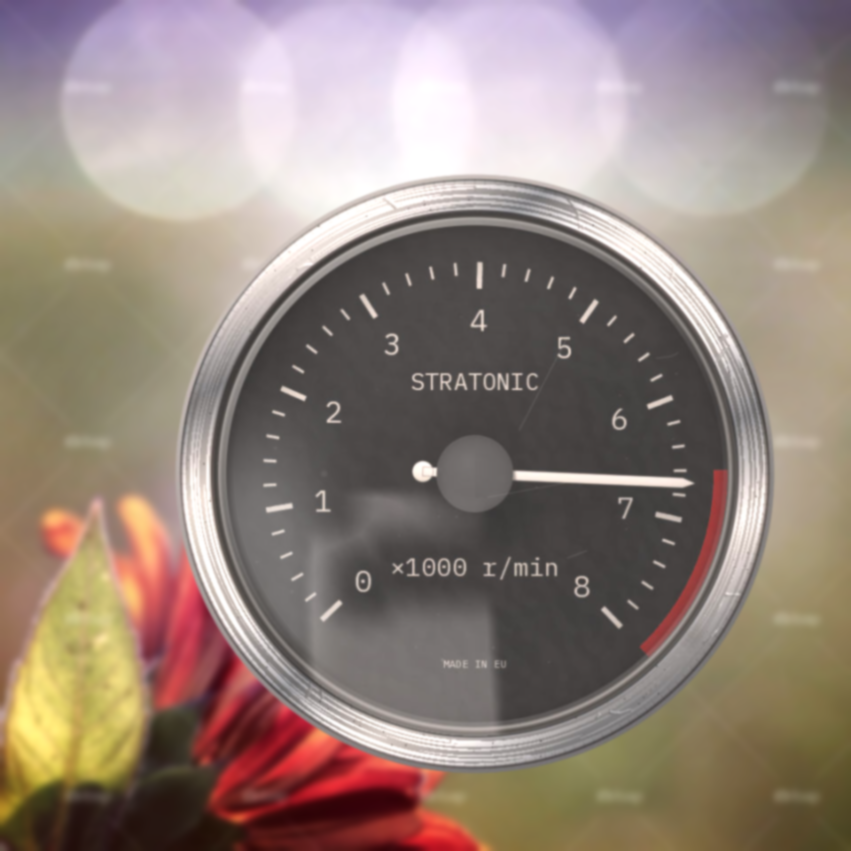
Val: 6700 rpm
